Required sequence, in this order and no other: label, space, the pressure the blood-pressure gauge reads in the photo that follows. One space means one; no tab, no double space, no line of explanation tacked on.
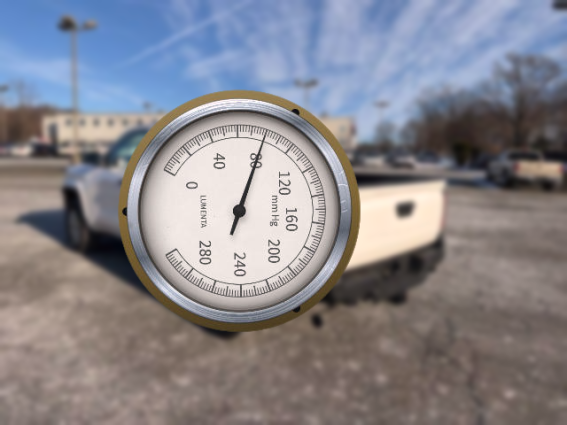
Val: 80 mmHg
